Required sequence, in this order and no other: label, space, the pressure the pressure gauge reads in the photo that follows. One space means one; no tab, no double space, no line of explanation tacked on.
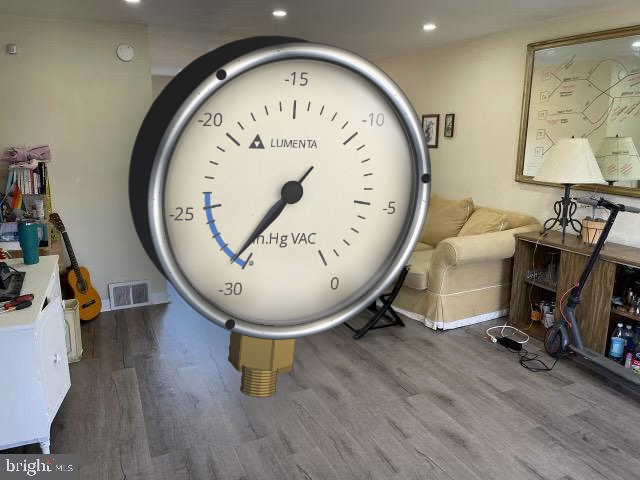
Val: -29 inHg
